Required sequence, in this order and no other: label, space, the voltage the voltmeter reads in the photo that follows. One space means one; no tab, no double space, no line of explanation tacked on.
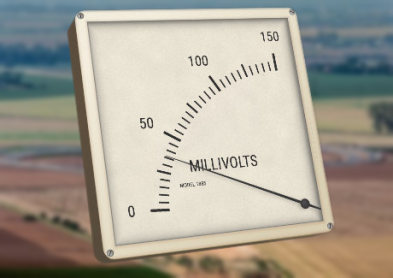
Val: 35 mV
